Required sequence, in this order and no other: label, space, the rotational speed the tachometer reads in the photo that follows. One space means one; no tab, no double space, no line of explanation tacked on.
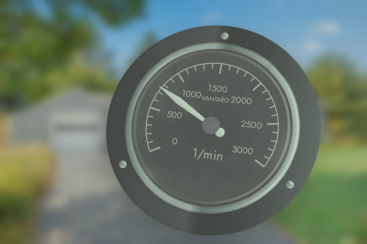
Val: 750 rpm
